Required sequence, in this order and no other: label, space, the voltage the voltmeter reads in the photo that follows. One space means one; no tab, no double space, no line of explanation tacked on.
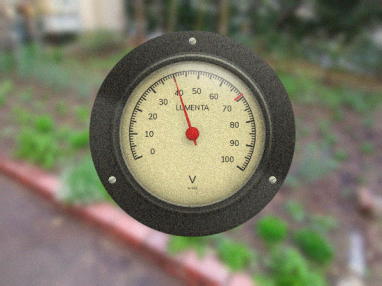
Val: 40 V
